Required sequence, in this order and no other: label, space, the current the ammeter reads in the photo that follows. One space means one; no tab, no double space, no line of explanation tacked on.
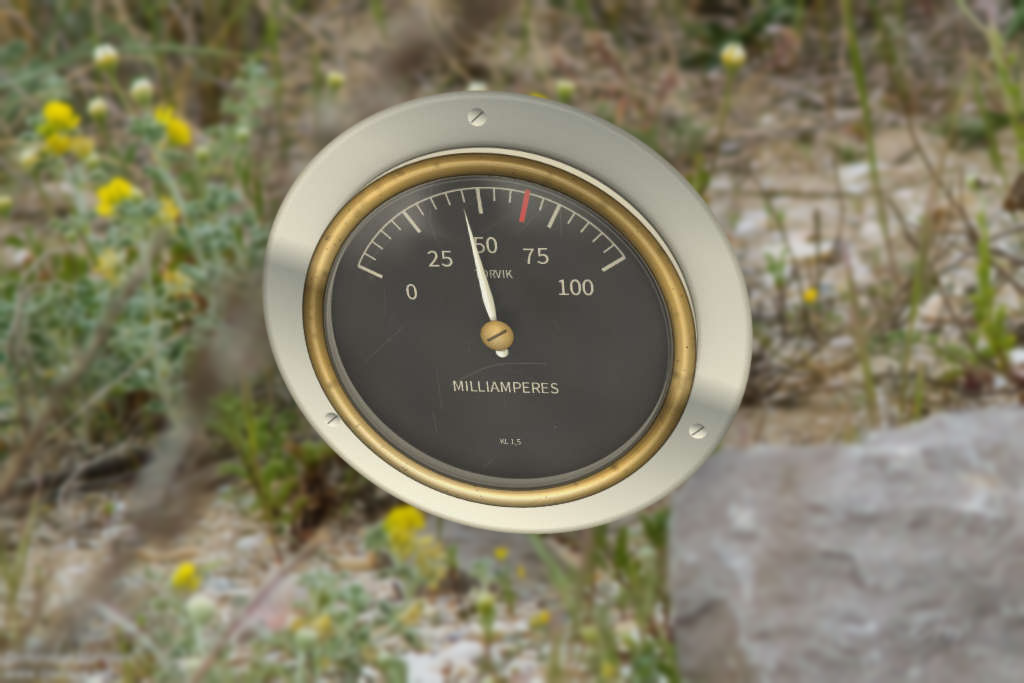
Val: 45 mA
